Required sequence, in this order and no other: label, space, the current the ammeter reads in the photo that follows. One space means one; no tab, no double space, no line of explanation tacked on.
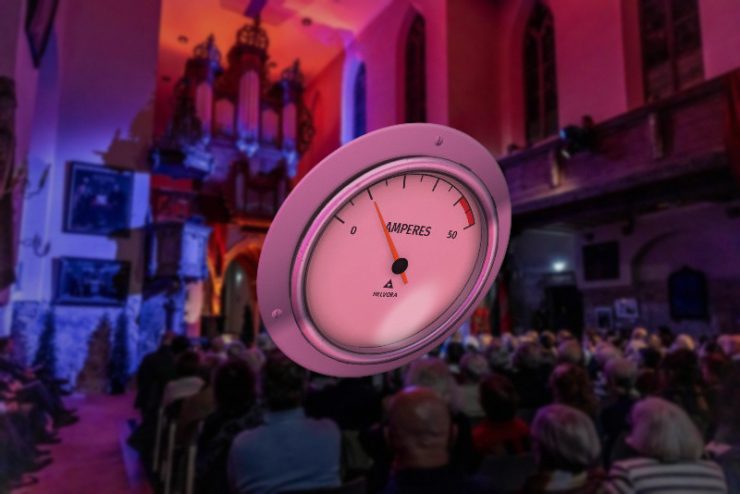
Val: 10 A
